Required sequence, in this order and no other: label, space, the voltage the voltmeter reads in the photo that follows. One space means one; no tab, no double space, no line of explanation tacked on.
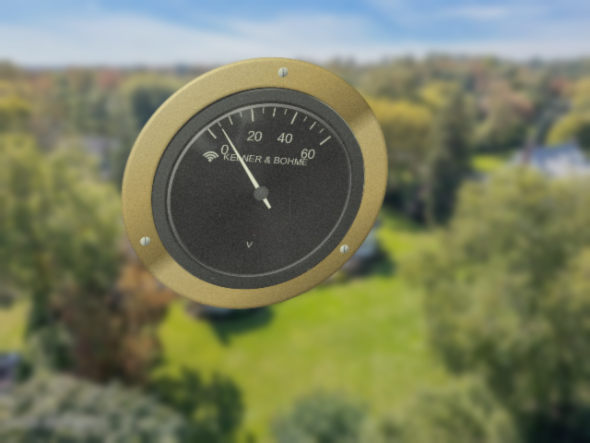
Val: 5 V
